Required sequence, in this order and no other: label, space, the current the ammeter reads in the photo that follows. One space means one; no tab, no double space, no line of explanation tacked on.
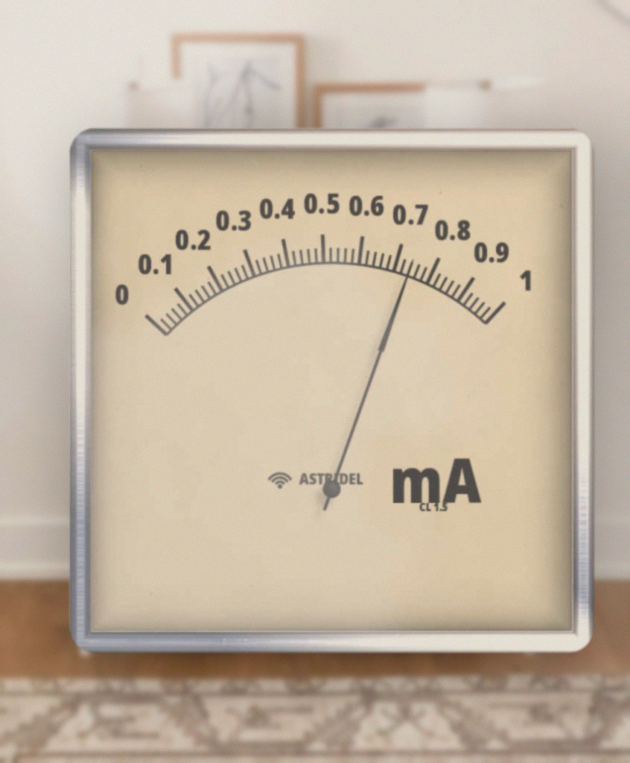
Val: 0.74 mA
